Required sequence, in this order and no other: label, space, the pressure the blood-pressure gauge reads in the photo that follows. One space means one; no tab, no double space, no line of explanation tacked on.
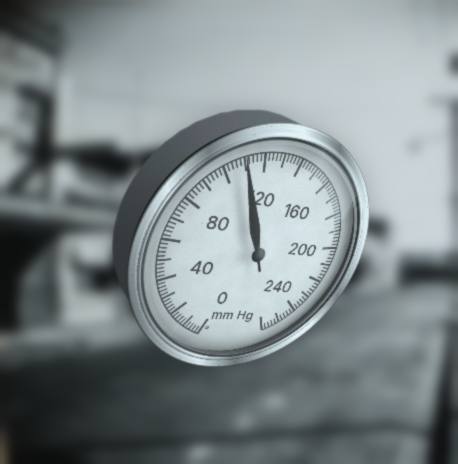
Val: 110 mmHg
